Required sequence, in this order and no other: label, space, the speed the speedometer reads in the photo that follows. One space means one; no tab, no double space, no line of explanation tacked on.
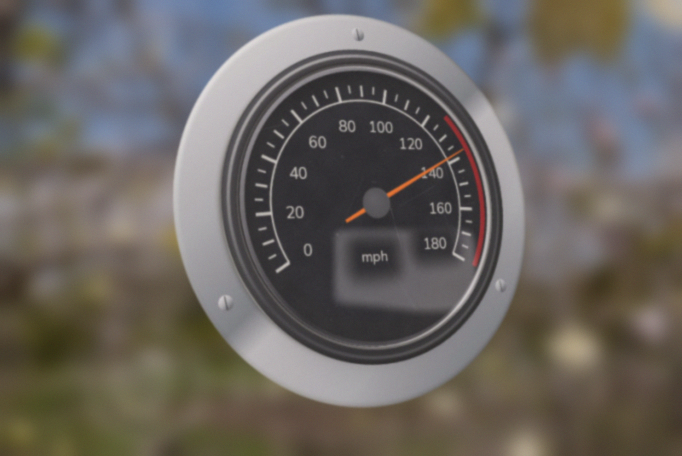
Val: 137.5 mph
